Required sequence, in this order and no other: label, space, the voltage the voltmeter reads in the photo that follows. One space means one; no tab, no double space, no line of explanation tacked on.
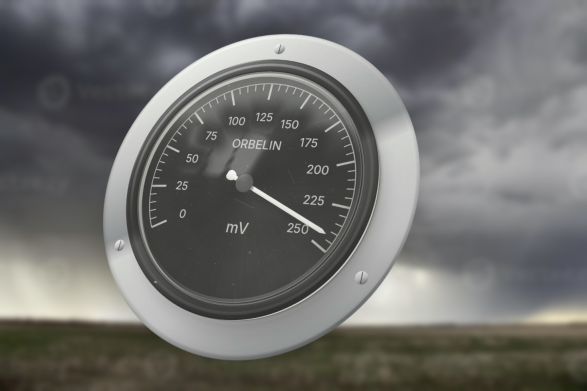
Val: 242.5 mV
